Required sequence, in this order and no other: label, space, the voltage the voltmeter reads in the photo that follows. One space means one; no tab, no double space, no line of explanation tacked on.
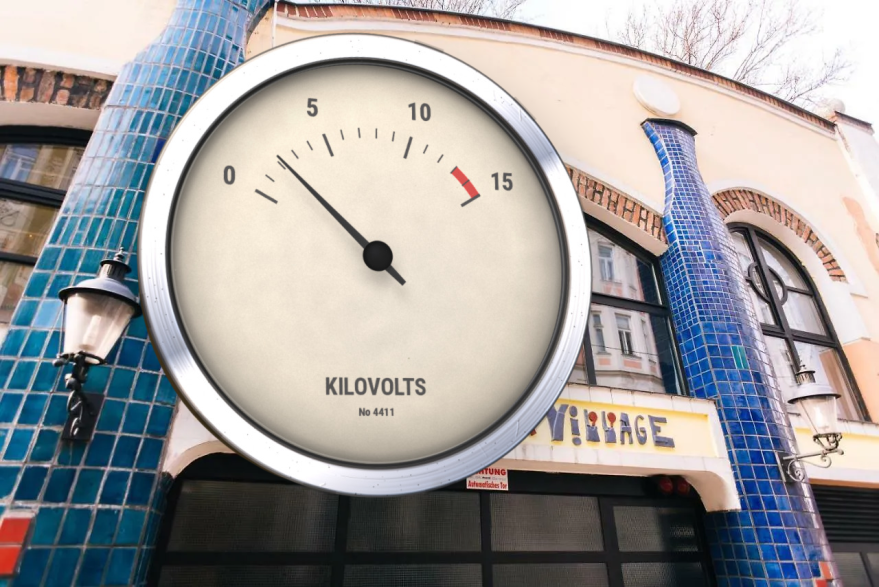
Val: 2 kV
